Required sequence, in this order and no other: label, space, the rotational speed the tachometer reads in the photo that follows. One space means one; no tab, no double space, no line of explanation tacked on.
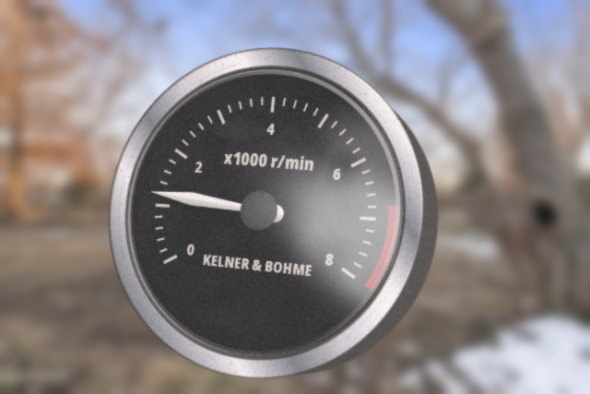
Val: 1200 rpm
